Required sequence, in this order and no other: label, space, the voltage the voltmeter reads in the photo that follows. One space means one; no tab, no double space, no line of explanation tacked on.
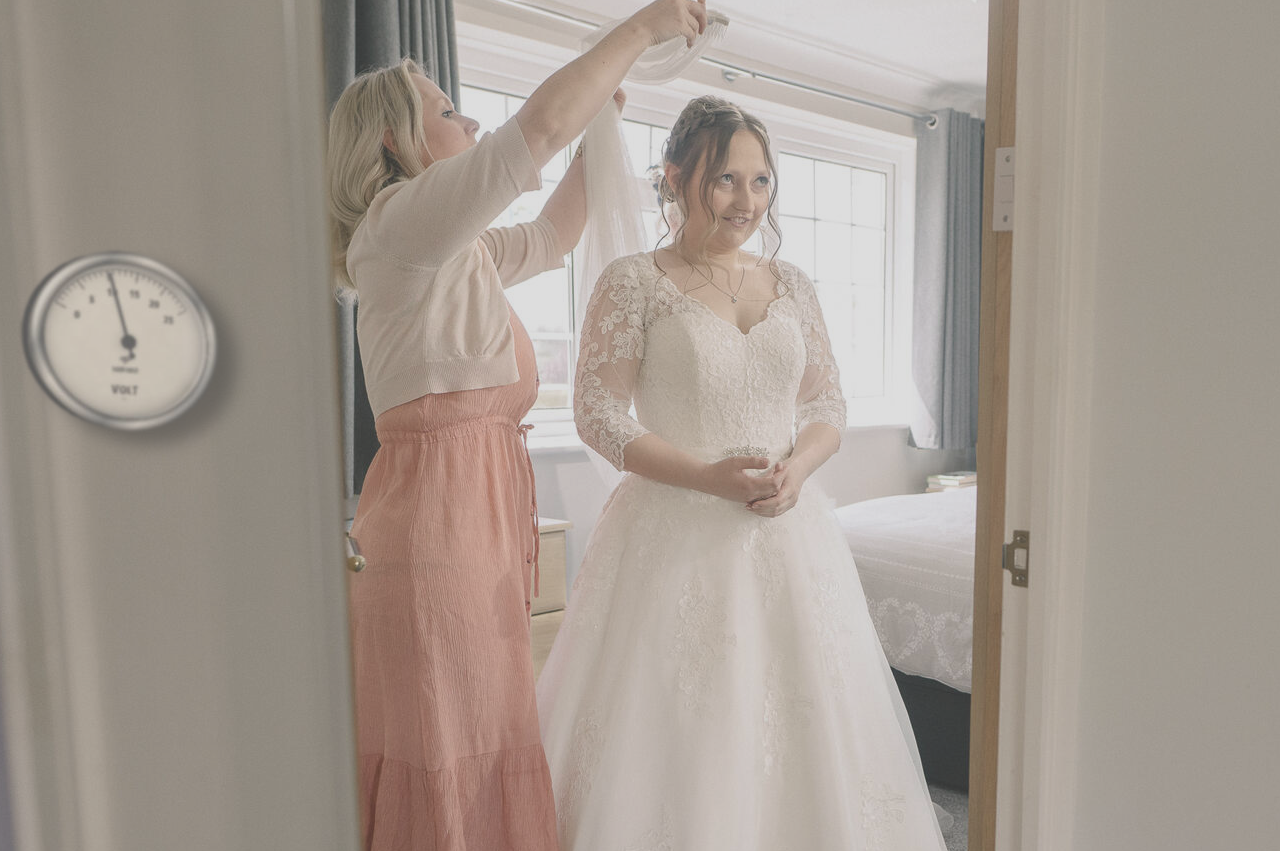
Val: 10 V
